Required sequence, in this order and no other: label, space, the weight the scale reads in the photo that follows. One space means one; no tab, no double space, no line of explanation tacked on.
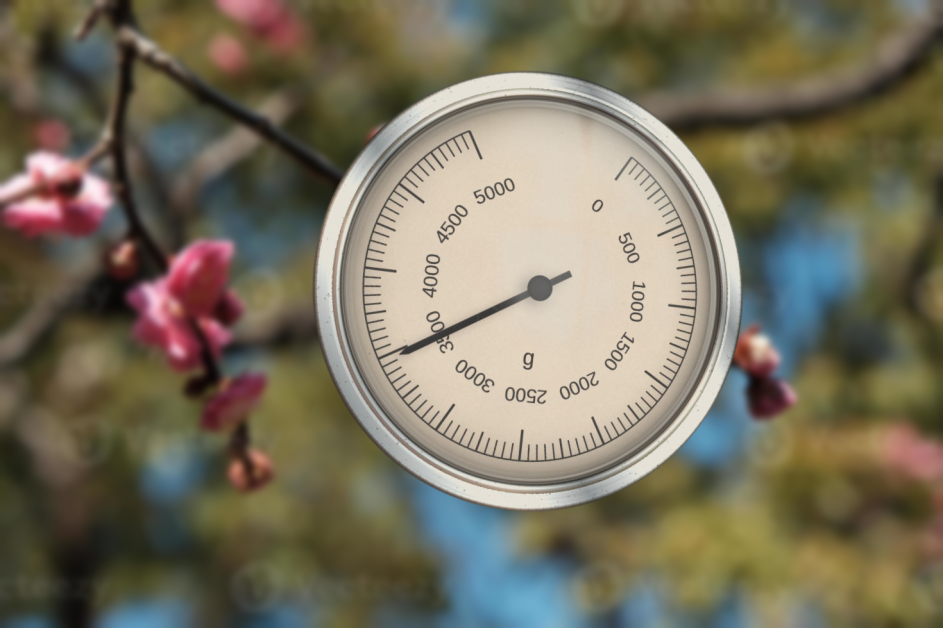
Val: 3475 g
